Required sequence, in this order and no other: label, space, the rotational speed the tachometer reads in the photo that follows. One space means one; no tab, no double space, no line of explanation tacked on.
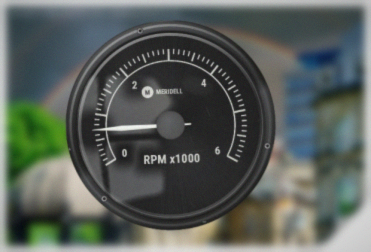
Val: 700 rpm
